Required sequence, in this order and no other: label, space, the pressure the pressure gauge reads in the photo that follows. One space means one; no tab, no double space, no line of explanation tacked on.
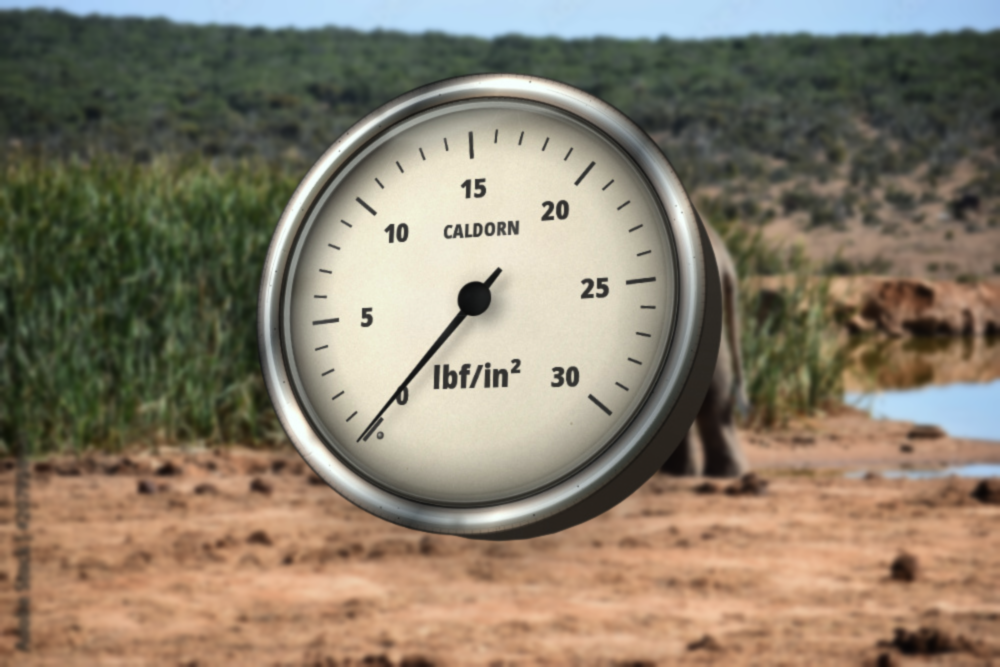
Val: 0 psi
